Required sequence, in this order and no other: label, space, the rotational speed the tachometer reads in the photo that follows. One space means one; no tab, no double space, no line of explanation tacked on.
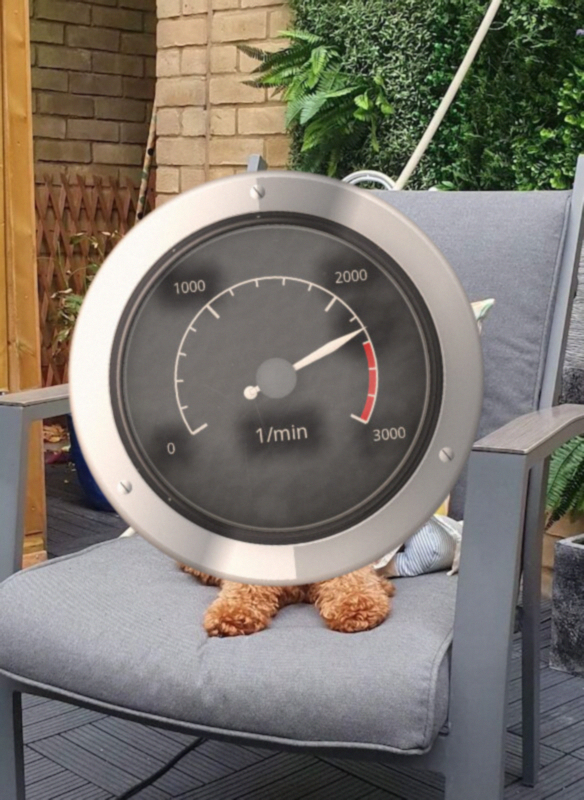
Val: 2300 rpm
